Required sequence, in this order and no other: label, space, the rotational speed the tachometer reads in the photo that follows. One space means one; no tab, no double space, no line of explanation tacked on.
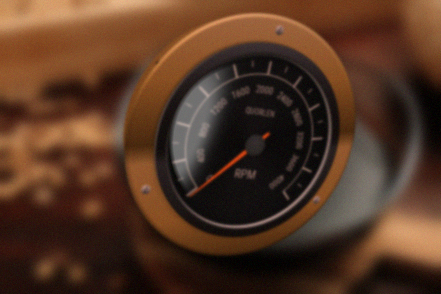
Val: 0 rpm
